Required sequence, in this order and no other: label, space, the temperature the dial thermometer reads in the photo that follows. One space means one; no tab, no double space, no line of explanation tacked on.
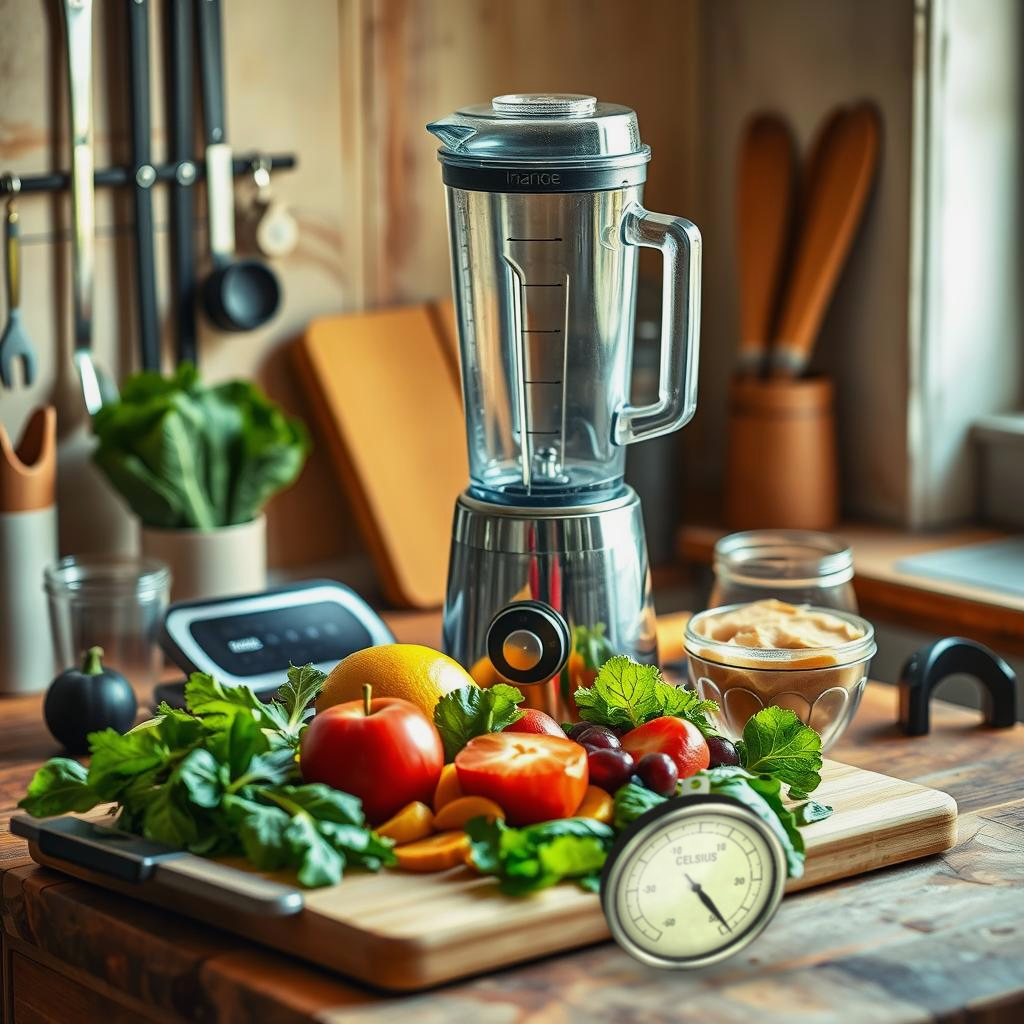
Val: 47.5 °C
